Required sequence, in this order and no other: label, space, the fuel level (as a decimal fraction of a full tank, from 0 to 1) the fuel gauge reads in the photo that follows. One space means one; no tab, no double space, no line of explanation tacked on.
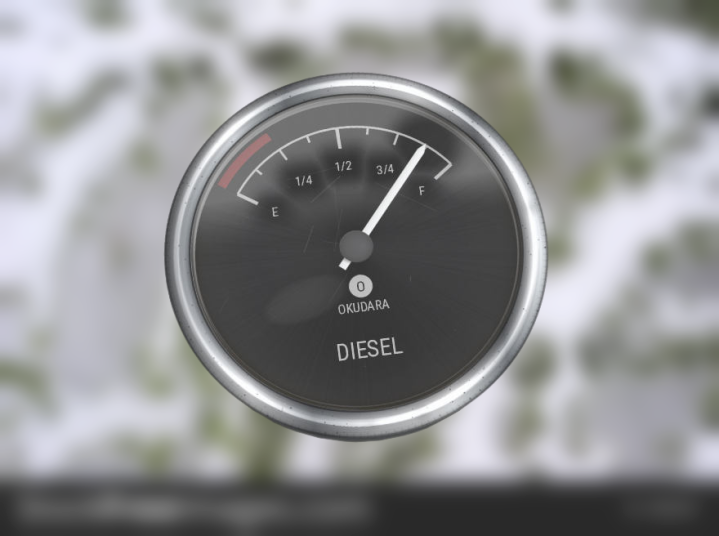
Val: 0.875
